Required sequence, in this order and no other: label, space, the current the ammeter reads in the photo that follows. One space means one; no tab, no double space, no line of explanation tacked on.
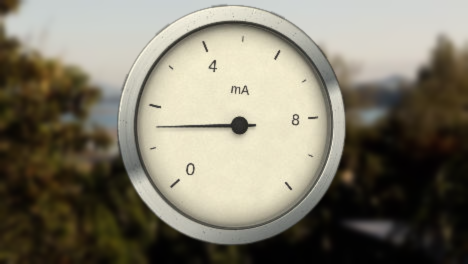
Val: 1.5 mA
